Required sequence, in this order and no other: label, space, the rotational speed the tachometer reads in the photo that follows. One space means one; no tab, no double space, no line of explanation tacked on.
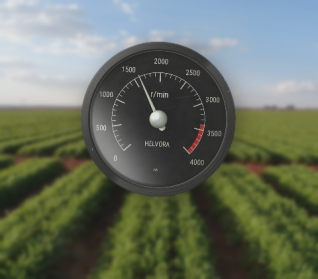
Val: 1600 rpm
